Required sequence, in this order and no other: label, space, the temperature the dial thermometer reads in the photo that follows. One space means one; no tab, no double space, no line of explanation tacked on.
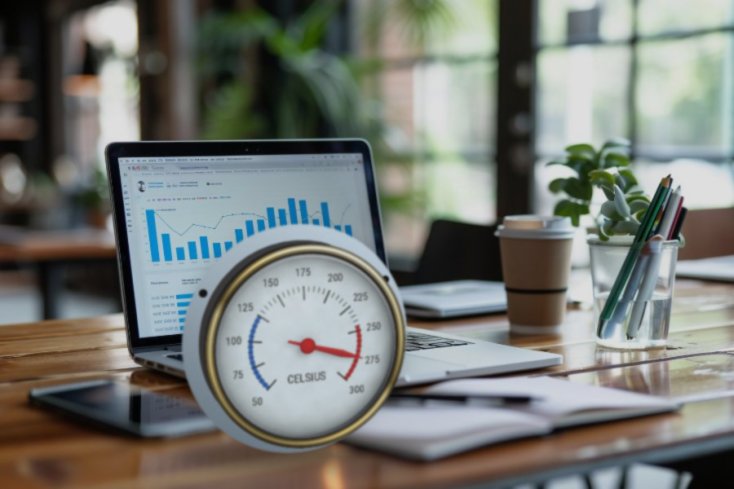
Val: 275 °C
